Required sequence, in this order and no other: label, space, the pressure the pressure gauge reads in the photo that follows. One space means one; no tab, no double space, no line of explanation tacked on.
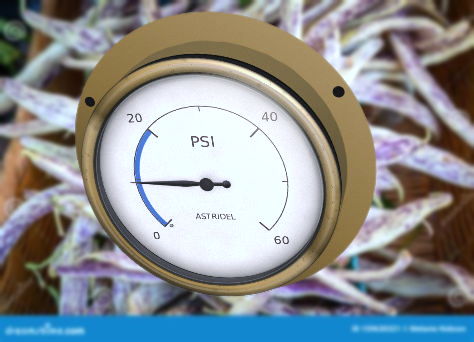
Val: 10 psi
